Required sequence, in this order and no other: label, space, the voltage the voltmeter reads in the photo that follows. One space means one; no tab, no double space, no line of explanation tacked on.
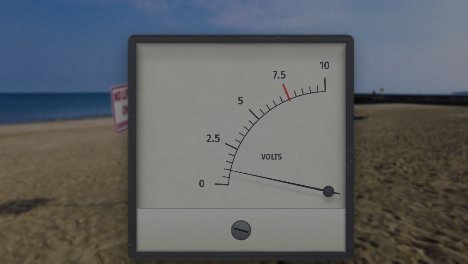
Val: 1 V
